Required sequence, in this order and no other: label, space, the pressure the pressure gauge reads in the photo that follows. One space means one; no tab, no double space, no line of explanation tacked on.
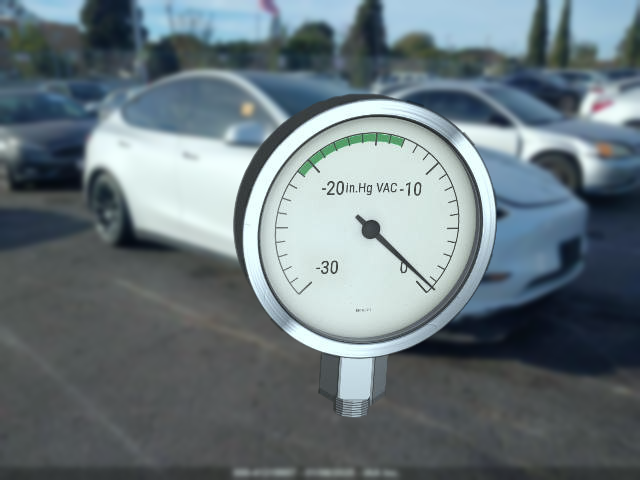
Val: -0.5 inHg
